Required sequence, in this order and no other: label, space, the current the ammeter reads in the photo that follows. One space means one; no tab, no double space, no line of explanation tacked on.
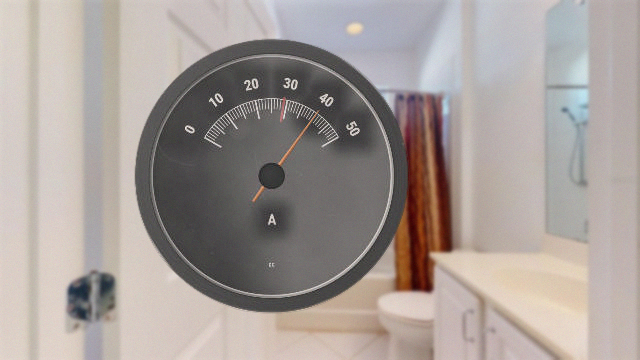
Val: 40 A
